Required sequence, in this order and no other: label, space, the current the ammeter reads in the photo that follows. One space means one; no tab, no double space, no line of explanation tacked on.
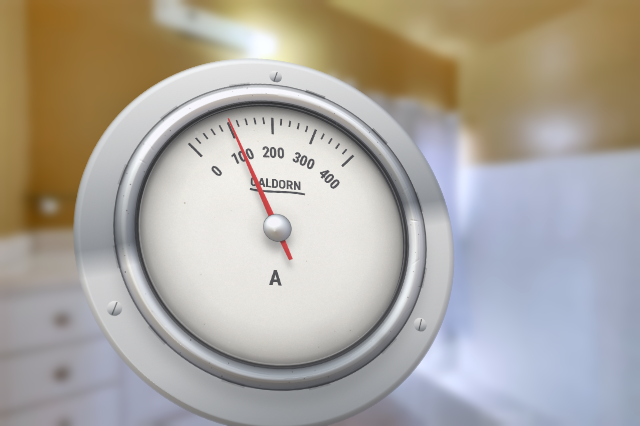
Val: 100 A
